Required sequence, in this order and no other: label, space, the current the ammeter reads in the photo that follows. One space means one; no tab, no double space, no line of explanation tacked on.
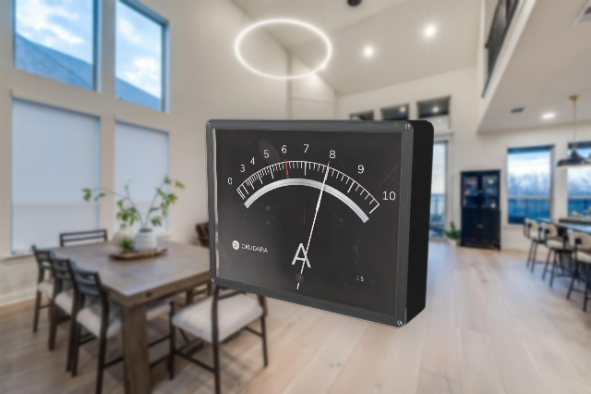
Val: 8 A
